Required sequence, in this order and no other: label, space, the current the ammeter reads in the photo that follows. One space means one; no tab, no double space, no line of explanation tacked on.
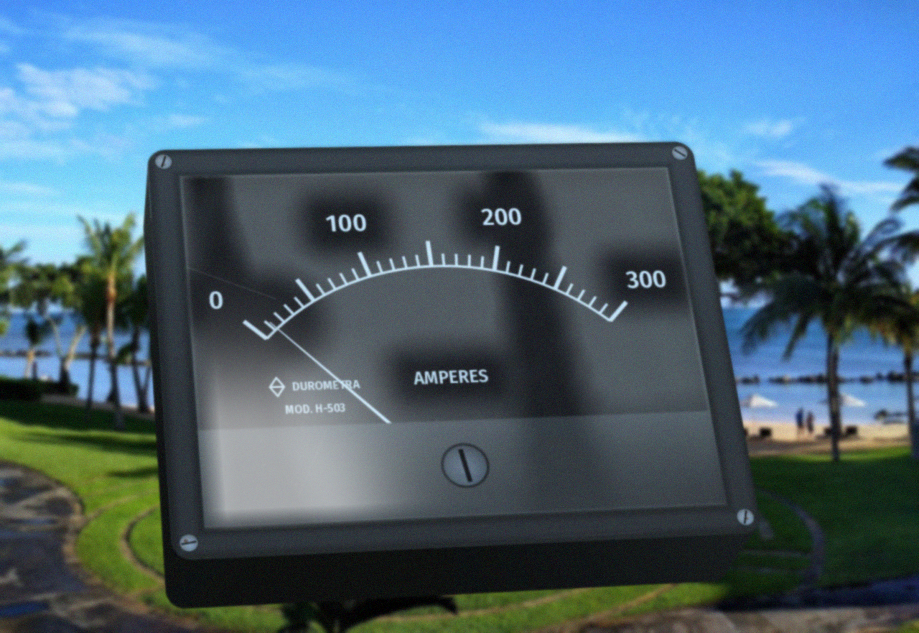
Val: 10 A
